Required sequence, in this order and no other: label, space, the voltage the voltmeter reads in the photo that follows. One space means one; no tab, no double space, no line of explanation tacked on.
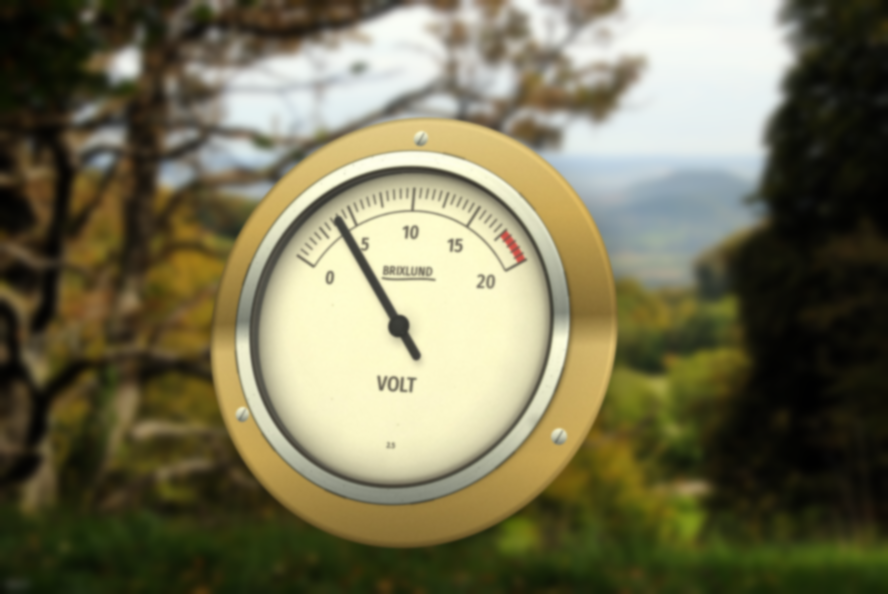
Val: 4 V
